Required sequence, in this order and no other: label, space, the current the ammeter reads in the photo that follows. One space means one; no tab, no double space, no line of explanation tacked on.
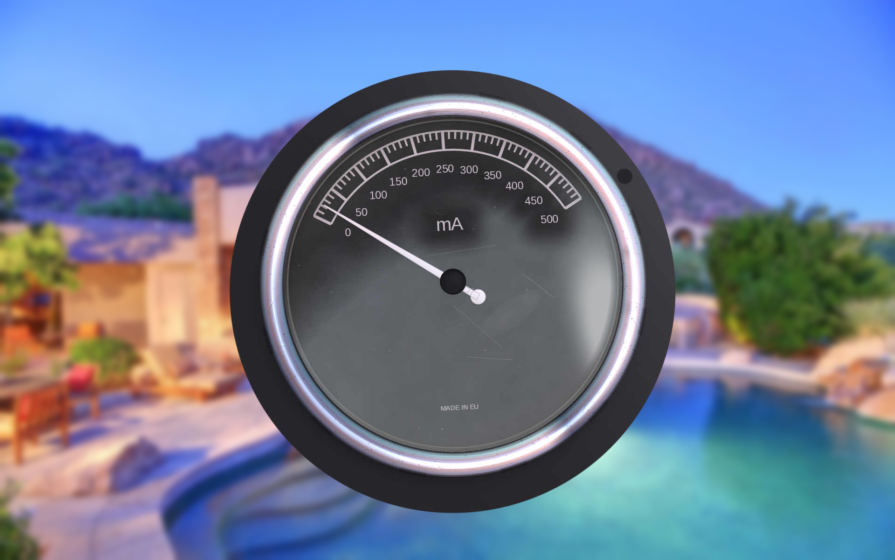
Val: 20 mA
